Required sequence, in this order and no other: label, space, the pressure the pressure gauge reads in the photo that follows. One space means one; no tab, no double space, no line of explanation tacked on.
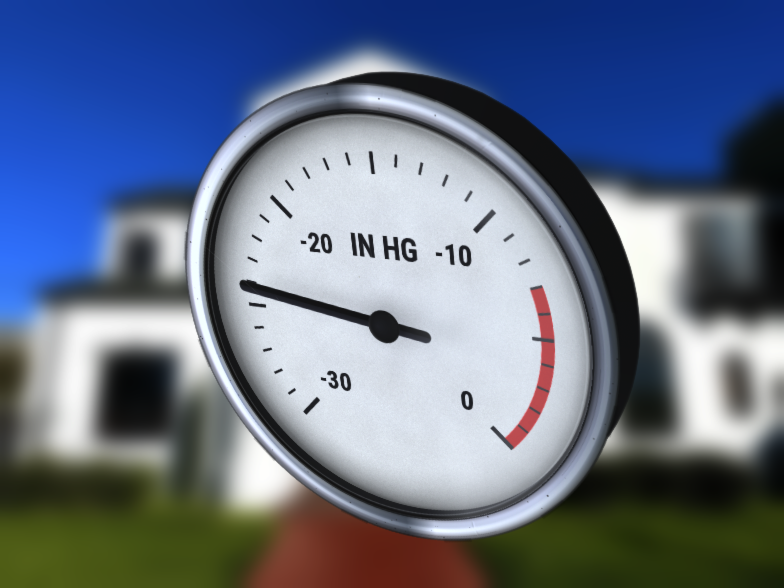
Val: -24 inHg
